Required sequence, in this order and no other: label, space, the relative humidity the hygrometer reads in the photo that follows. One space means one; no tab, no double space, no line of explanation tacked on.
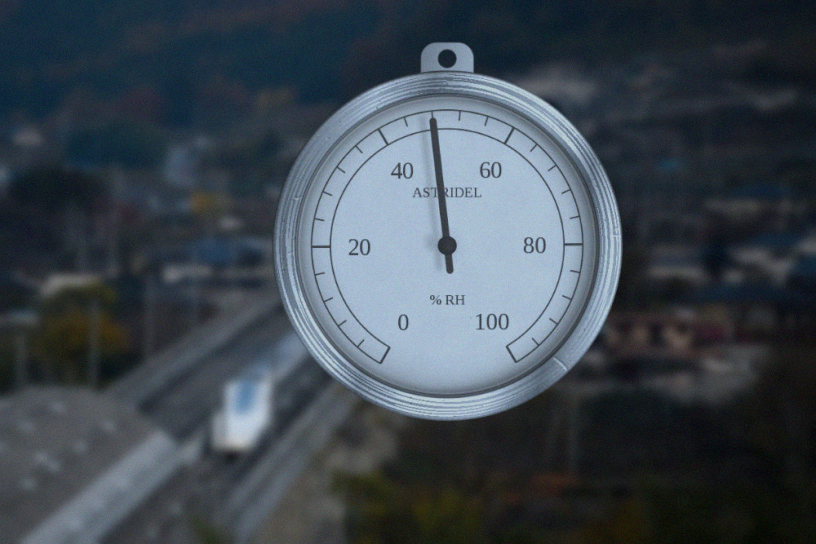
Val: 48 %
